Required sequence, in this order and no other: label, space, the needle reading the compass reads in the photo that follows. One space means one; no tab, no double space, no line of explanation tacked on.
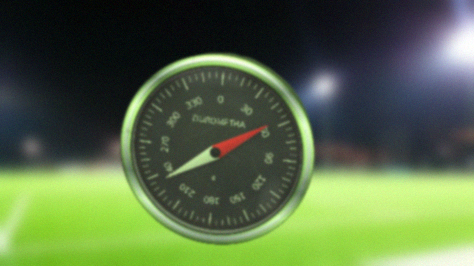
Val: 55 °
